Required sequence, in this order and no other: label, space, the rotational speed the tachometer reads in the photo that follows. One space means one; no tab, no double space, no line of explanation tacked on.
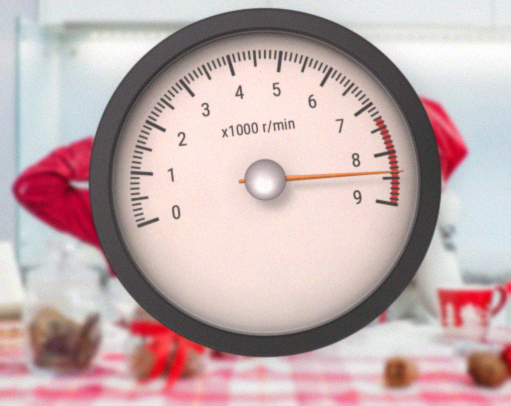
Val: 8400 rpm
